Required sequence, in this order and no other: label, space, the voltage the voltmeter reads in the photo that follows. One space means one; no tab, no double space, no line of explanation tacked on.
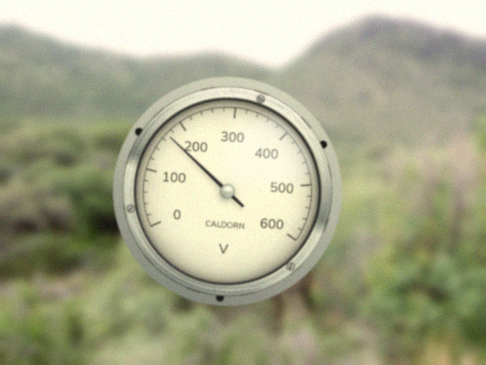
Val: 170 V
